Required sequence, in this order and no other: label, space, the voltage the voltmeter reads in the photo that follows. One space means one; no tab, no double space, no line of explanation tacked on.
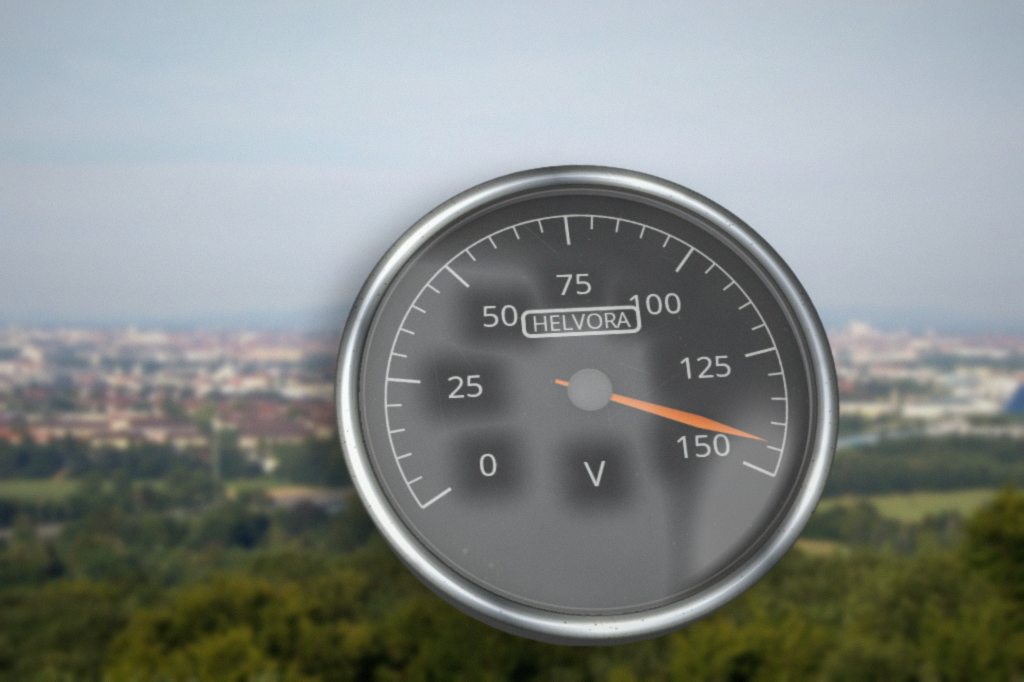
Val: 145 V
